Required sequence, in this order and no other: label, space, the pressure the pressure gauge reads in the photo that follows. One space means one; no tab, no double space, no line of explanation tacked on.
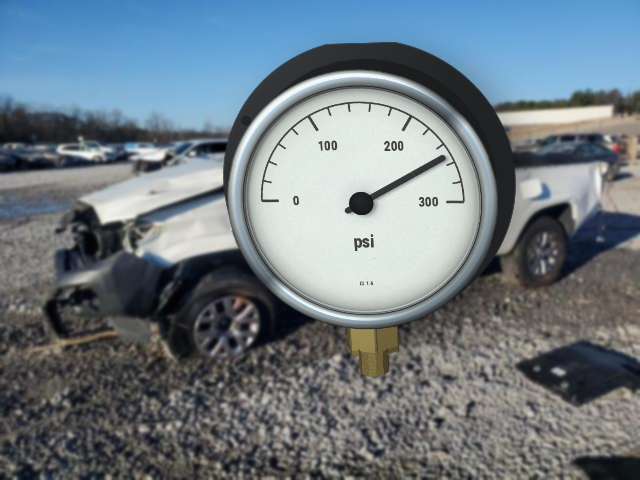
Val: 250 psi
